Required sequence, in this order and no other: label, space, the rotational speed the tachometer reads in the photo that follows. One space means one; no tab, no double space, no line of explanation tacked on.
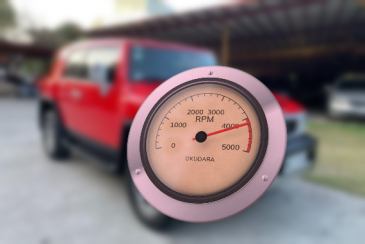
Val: 4200 rpm
